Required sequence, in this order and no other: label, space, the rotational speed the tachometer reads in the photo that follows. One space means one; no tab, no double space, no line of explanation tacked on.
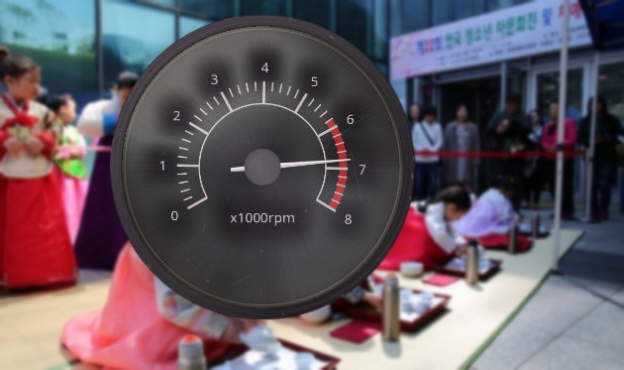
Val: 6800 rpm
